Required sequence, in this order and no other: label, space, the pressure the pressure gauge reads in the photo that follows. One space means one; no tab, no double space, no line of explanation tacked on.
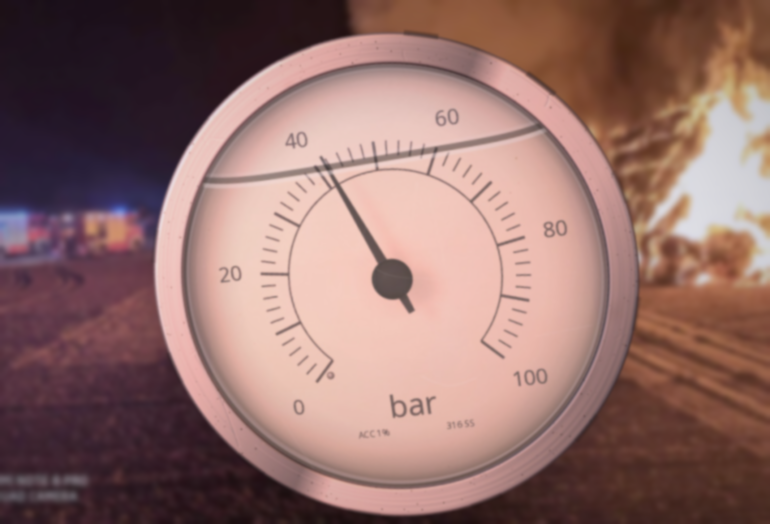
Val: 42 bar
